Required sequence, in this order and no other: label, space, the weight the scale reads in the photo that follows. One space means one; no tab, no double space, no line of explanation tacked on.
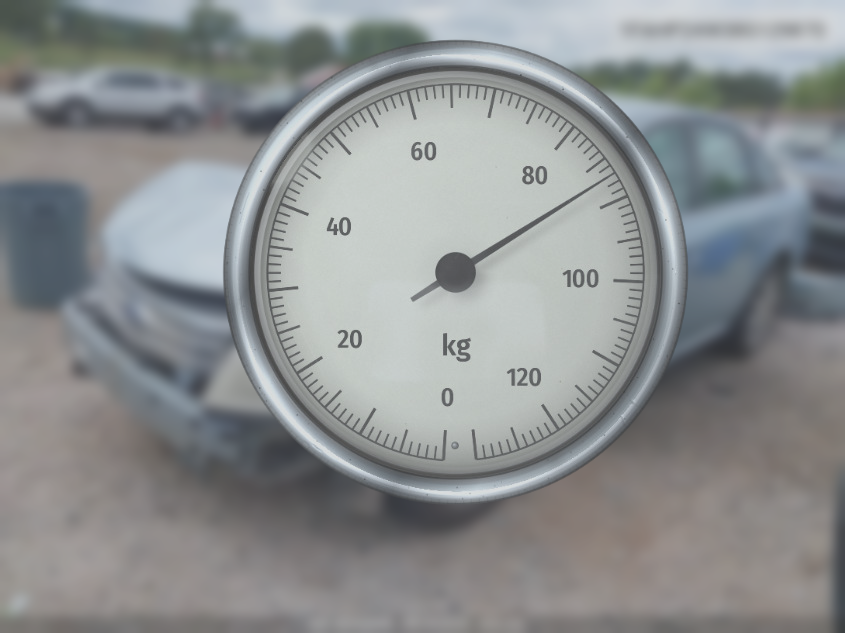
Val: 87 kg
